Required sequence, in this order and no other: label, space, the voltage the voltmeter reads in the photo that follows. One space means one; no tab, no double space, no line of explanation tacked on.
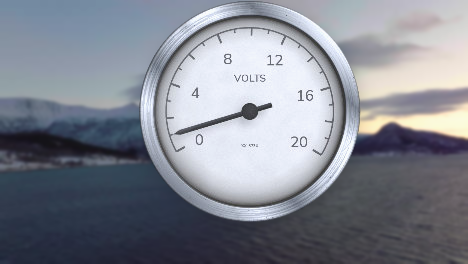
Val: 1 V
